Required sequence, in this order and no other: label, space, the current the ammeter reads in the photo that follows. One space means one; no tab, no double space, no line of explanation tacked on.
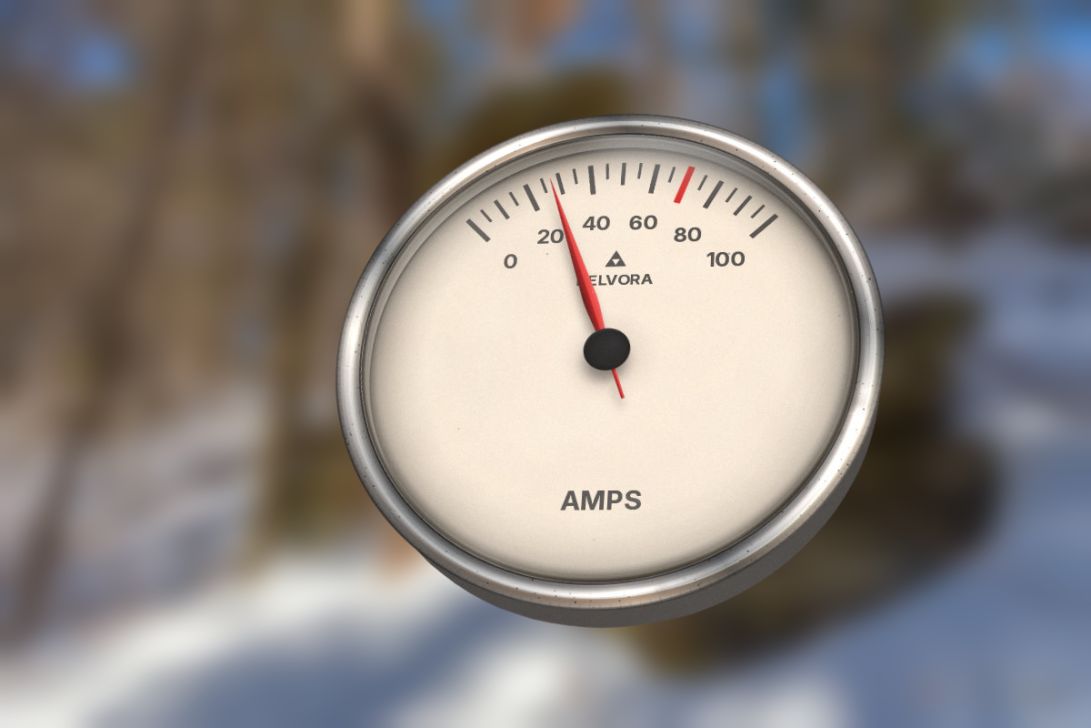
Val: 27.5 A
